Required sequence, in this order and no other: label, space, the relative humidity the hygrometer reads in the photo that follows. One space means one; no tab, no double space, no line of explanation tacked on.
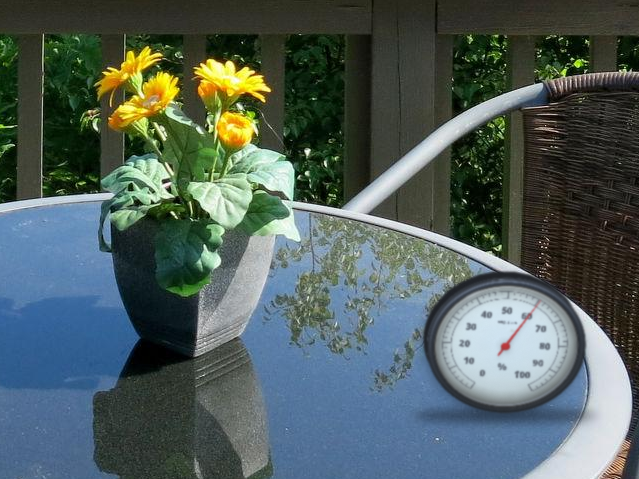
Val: 60 %
